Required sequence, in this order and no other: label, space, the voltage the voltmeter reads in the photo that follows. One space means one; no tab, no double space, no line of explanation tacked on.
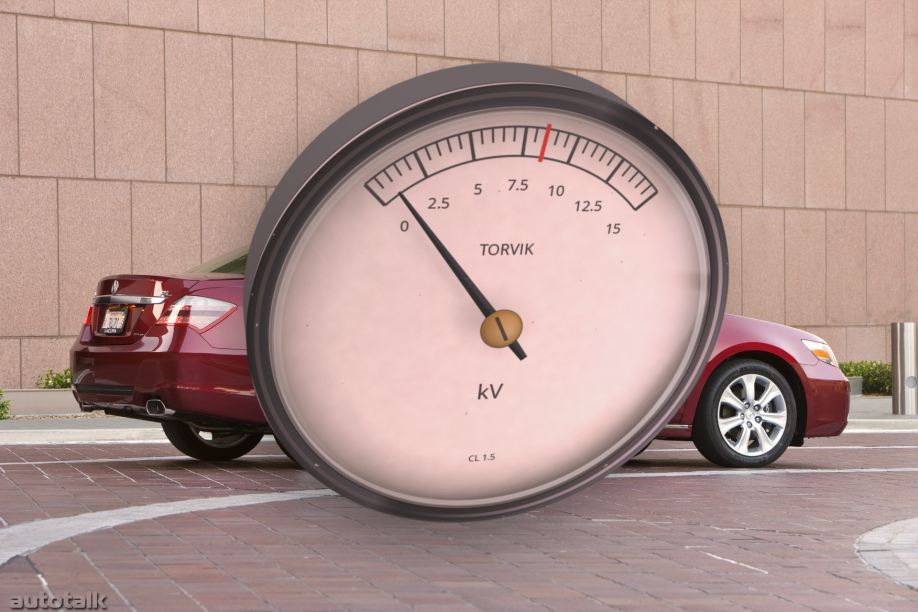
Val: 1 kV
